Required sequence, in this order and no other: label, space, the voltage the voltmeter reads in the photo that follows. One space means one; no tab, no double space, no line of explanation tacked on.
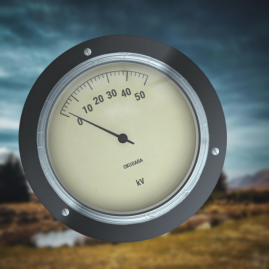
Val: 2 kV
